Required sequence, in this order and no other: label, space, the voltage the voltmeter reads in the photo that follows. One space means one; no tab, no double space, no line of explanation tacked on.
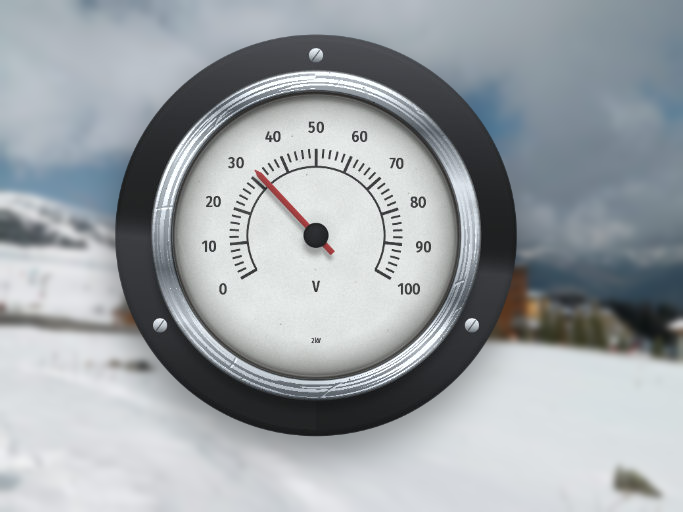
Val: 32 V
